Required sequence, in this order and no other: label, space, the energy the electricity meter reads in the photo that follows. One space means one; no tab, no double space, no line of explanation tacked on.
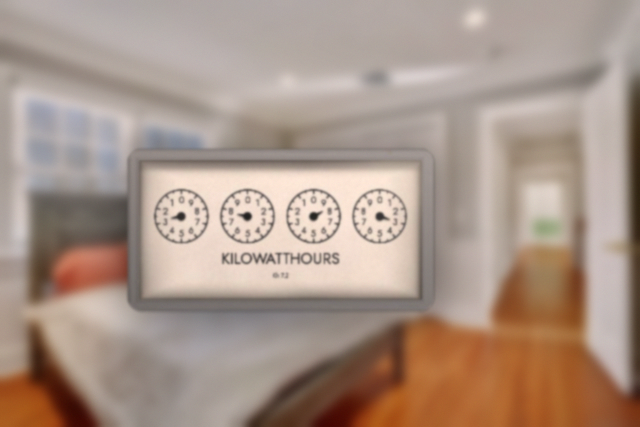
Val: 2783 kWh
